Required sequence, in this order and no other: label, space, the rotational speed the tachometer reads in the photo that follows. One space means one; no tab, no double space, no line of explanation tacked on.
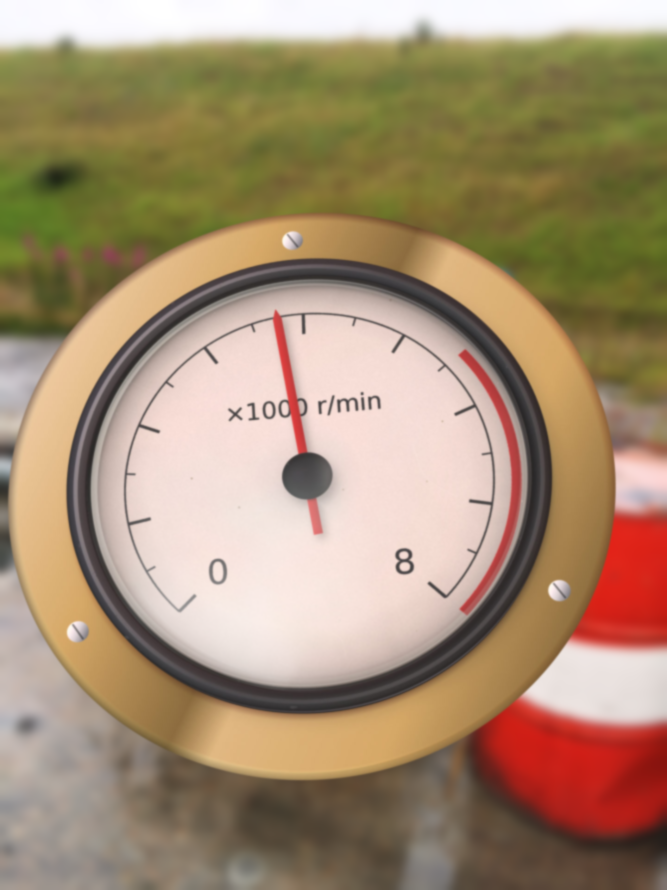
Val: 3750 rpm
